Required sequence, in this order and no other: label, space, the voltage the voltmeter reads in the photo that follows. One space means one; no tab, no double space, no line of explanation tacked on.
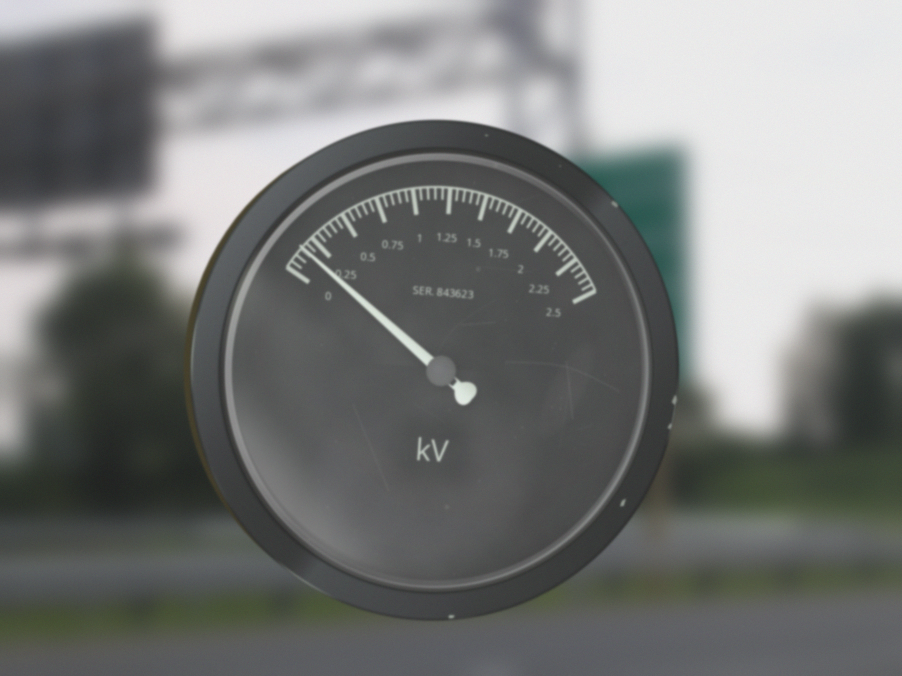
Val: 0.15 kV
